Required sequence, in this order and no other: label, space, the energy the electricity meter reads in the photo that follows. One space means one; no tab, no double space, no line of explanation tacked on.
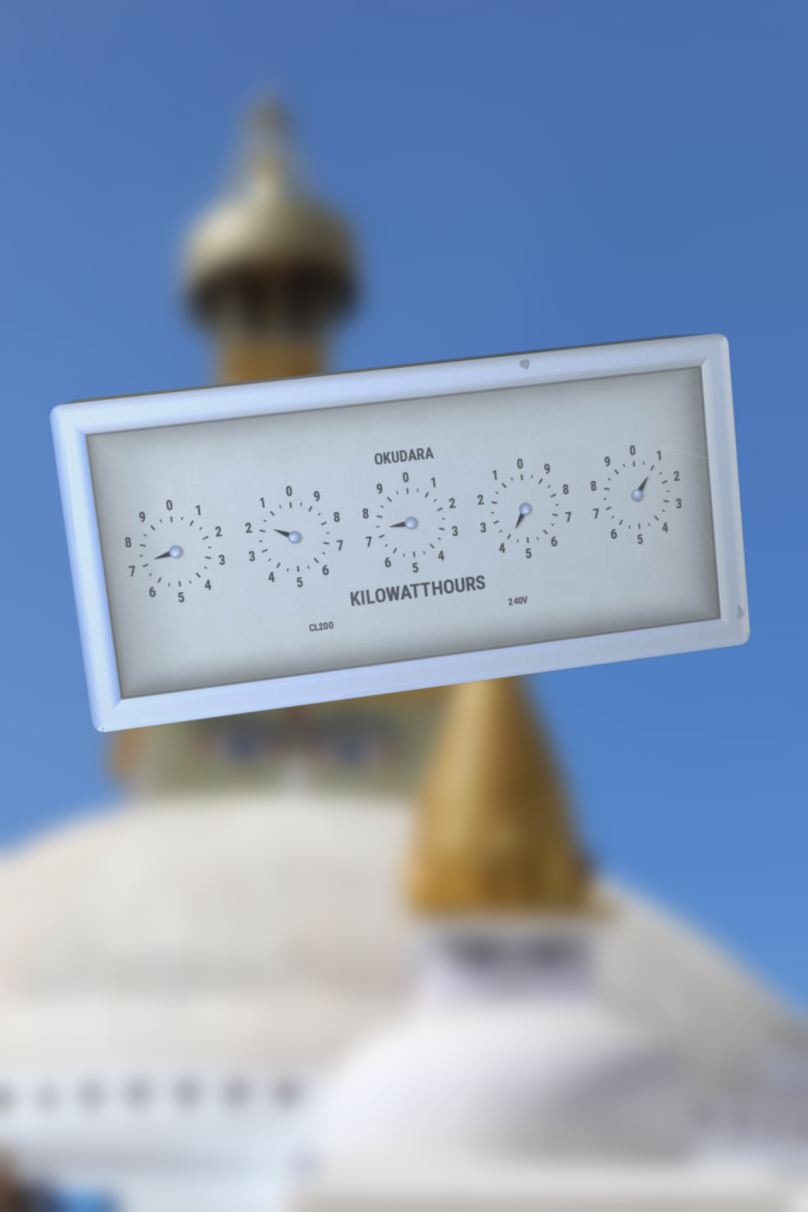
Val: 71741 kWh
